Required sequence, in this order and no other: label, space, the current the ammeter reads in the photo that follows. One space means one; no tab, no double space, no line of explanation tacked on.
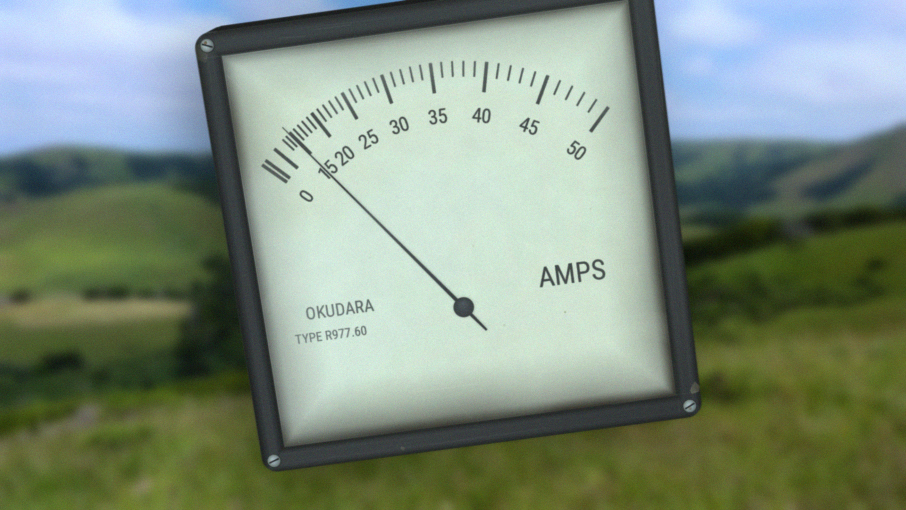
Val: 15 A
